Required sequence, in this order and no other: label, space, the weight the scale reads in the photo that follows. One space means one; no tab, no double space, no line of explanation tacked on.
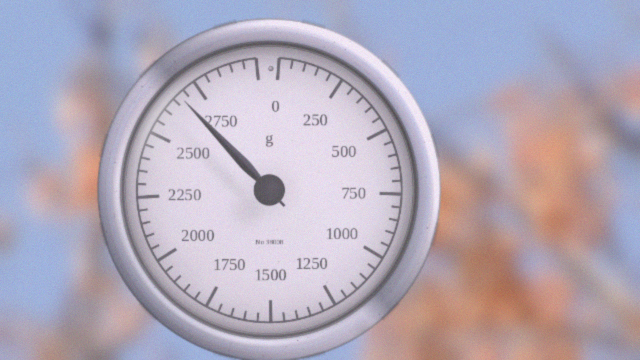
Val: 2675 g
